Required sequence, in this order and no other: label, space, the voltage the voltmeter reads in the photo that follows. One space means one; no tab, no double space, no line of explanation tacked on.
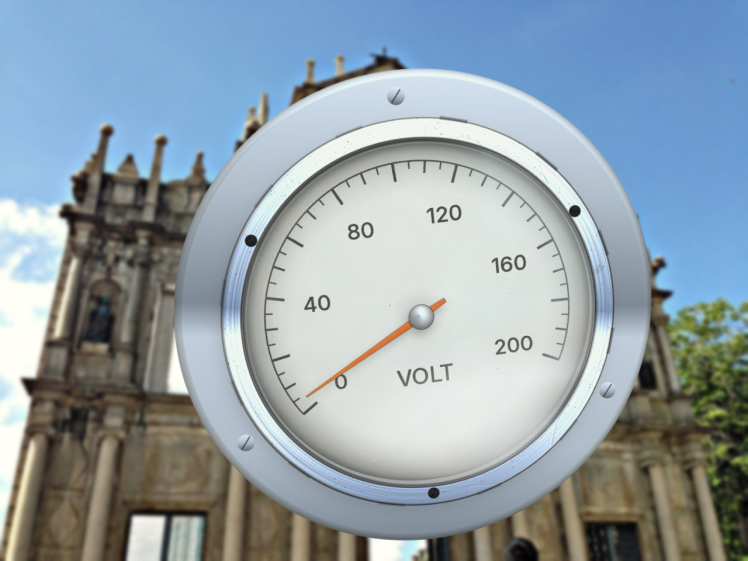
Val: 5 V
